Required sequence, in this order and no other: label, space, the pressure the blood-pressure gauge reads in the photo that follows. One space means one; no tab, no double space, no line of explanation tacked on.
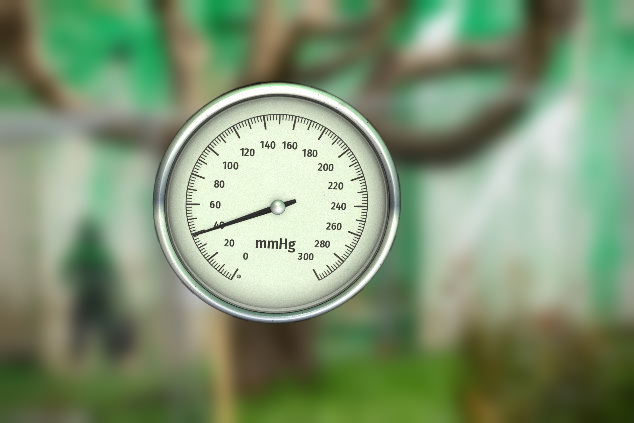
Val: 40 mmHg
